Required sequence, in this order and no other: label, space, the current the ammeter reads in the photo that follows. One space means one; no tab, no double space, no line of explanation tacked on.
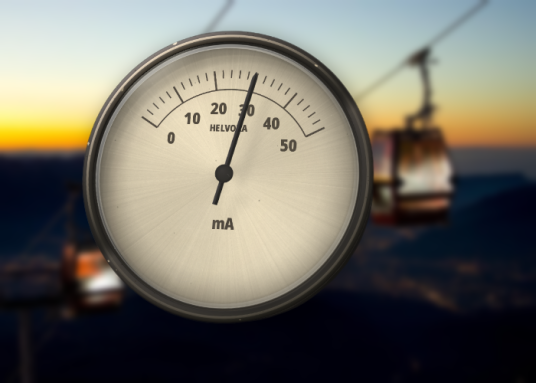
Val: 30 mA
